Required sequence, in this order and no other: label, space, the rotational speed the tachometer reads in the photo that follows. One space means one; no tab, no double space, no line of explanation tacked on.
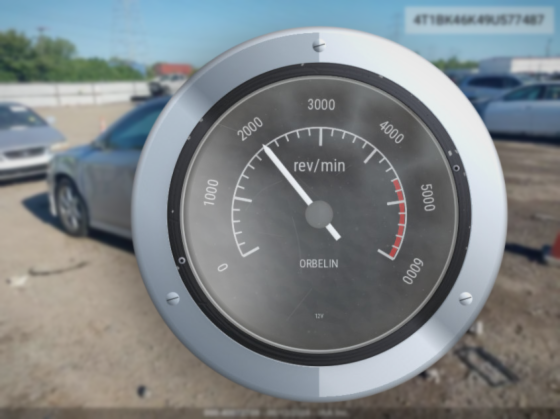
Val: 2000 rpm
